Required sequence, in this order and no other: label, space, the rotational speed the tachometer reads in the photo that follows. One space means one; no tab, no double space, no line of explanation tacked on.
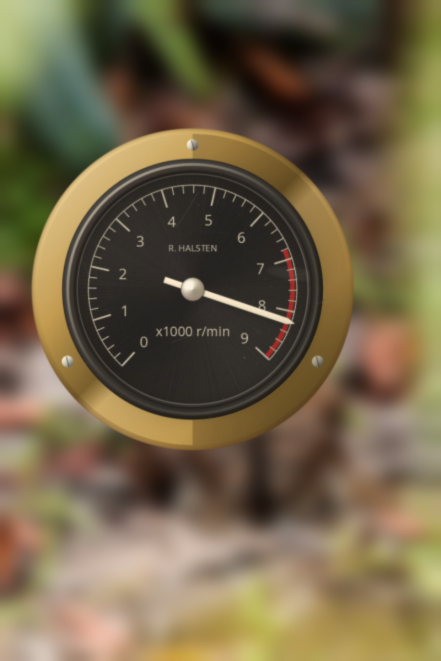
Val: 8200 rpm
